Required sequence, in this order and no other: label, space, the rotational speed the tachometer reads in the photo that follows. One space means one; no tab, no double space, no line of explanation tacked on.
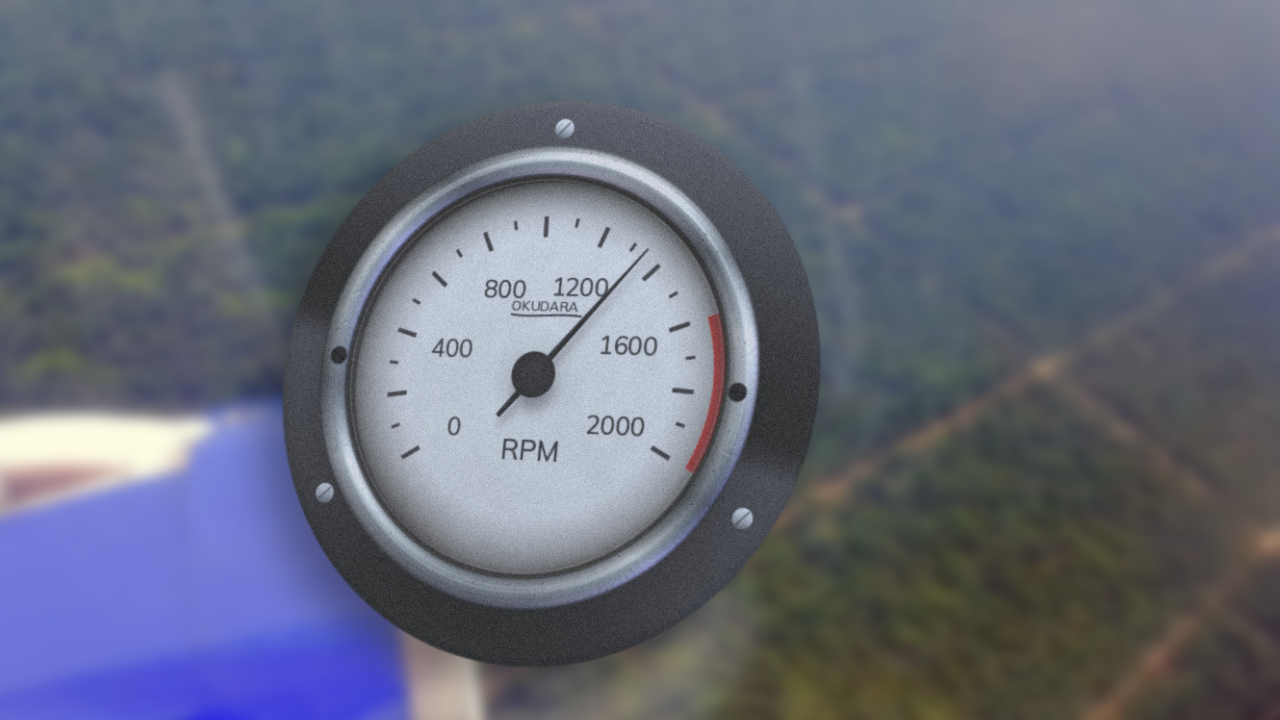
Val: 1350 rpm
